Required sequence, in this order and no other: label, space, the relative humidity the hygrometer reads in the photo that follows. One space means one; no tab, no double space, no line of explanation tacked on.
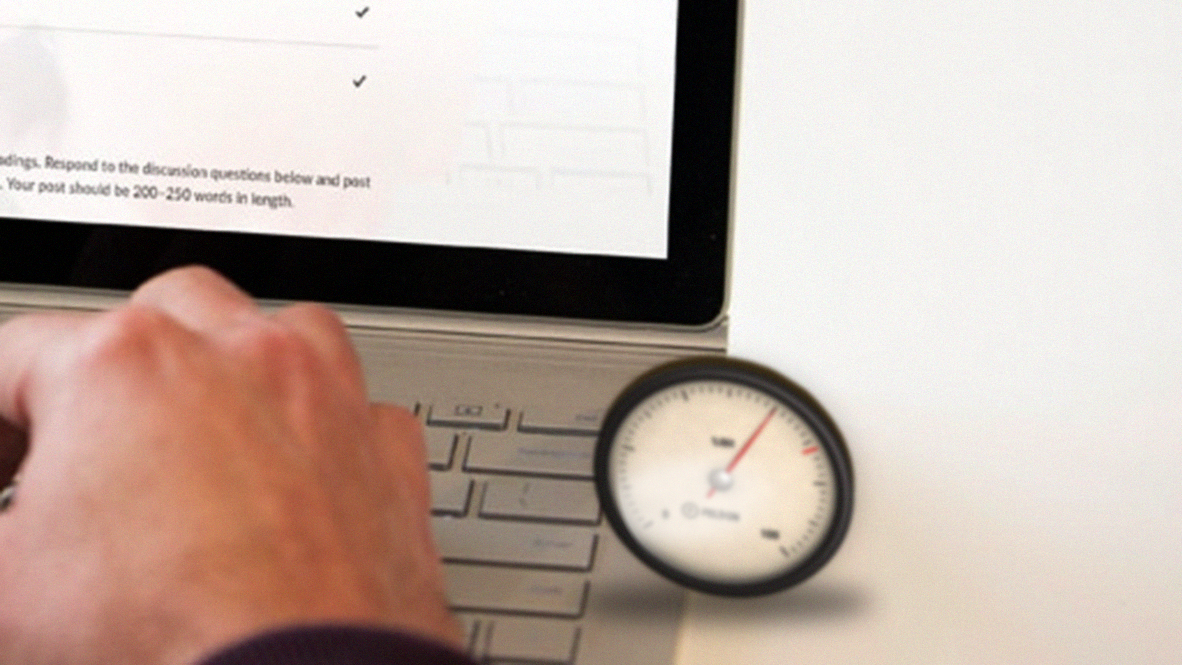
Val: 60 %
